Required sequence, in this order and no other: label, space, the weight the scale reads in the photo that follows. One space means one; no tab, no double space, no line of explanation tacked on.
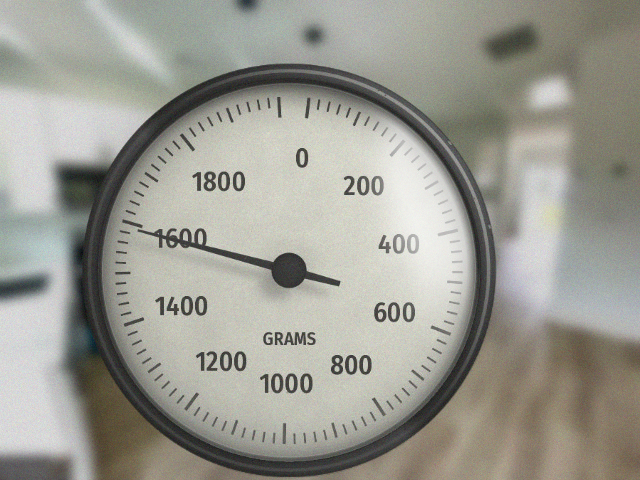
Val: 1590 g
